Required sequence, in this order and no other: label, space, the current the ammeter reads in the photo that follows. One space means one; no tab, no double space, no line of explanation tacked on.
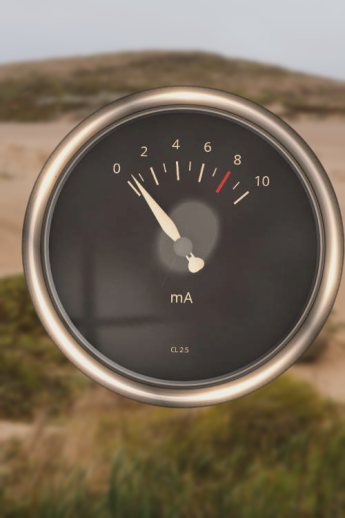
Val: 0.5 mA
